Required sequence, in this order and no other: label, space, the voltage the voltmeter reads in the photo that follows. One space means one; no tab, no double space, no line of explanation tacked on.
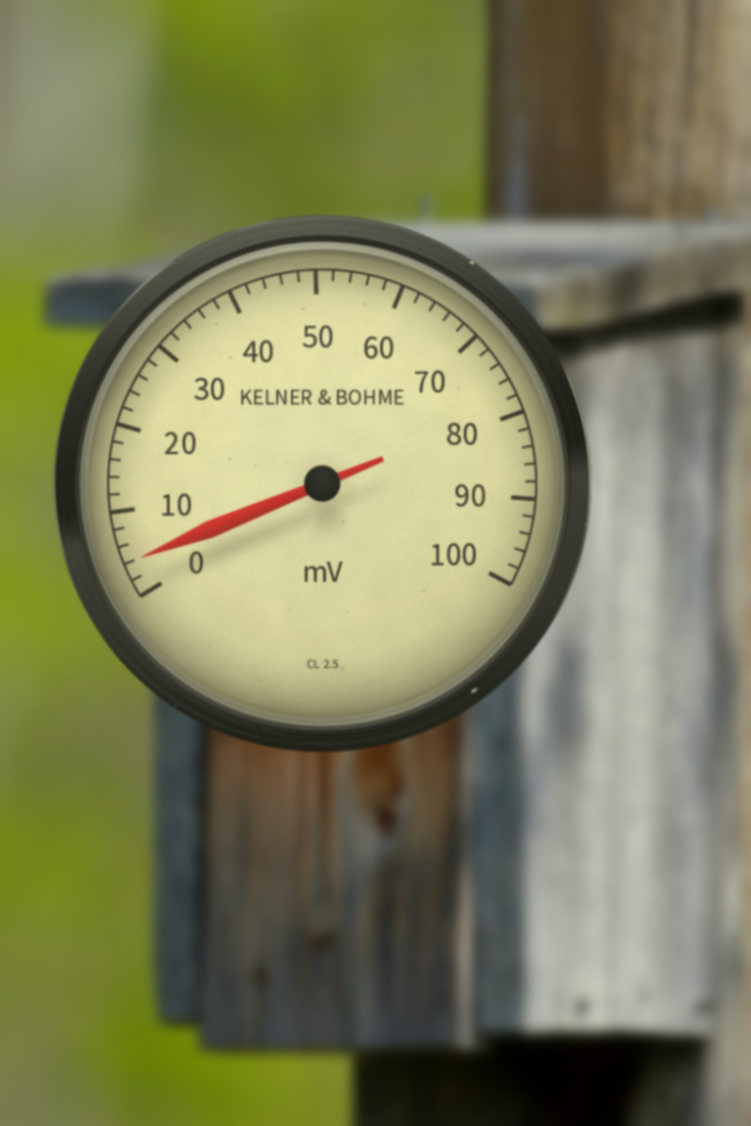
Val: 4 mV
